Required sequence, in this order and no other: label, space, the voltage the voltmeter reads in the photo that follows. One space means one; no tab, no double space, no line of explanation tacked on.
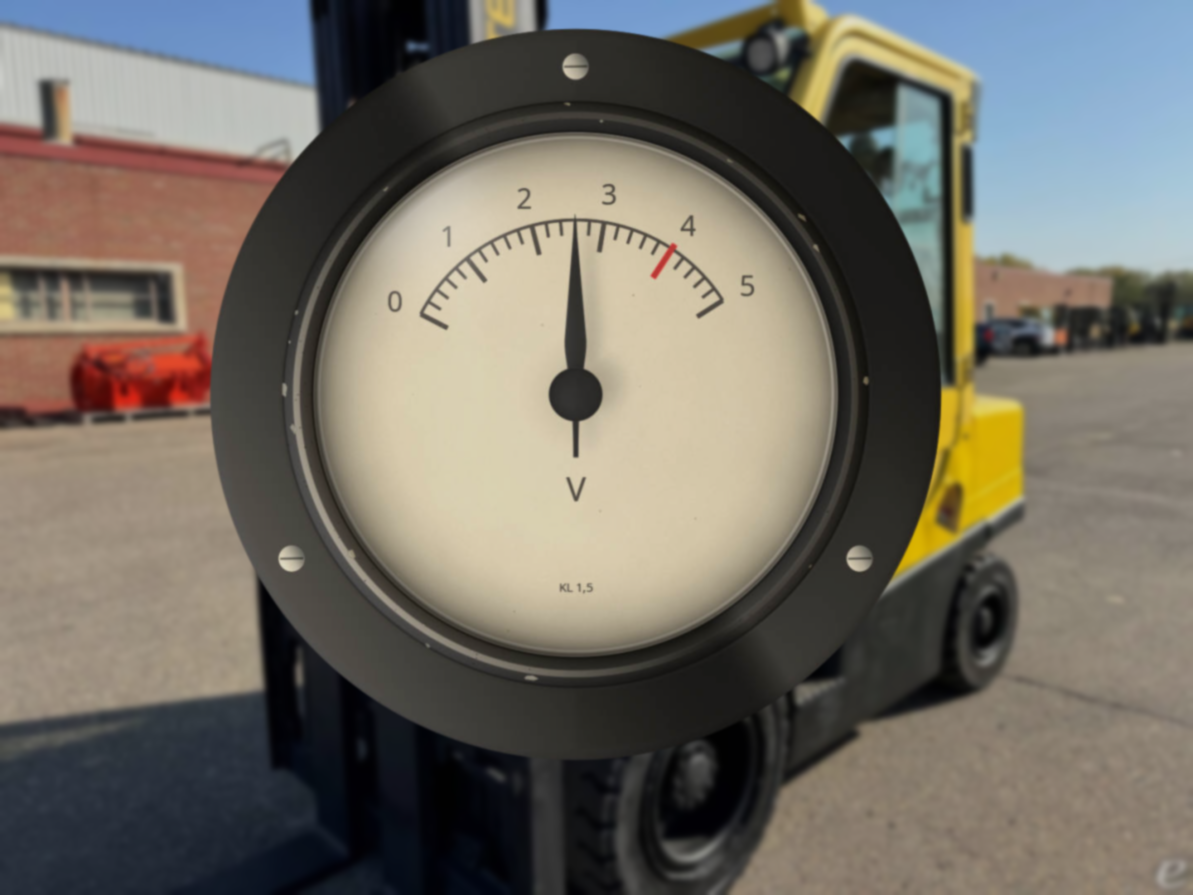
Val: 2.6 V
